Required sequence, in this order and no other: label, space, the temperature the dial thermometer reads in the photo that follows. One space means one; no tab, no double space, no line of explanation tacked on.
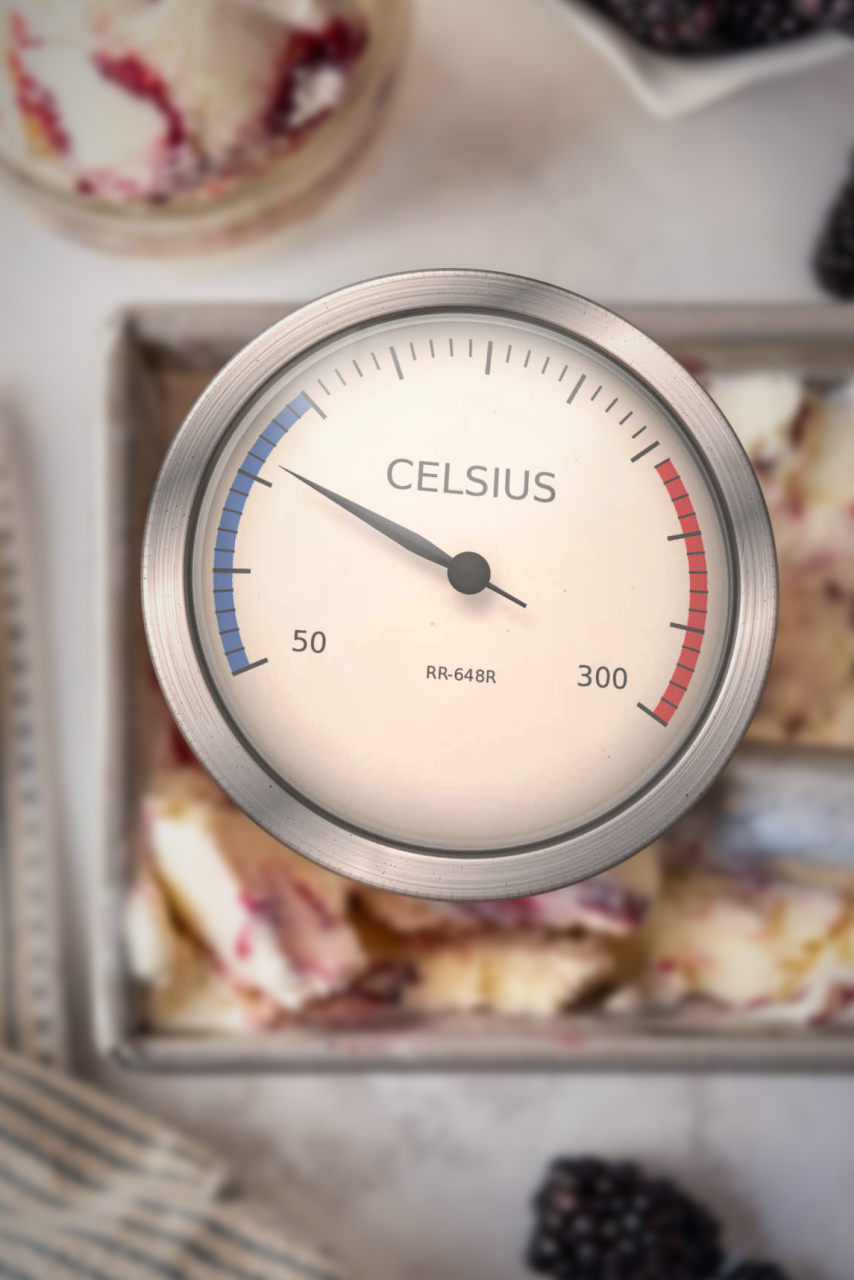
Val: 105 °C
